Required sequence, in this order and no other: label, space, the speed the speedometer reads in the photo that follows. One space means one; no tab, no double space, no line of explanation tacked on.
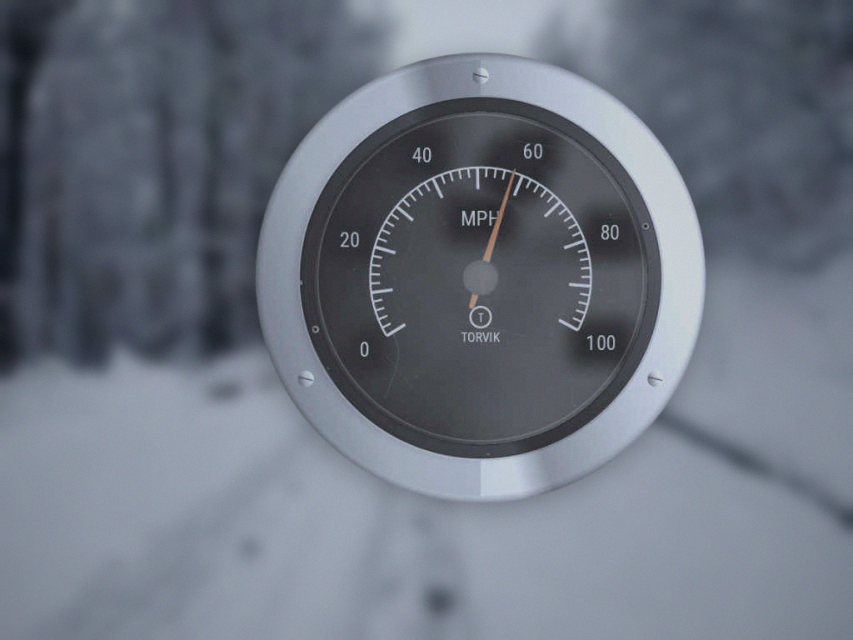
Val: 58 mph
